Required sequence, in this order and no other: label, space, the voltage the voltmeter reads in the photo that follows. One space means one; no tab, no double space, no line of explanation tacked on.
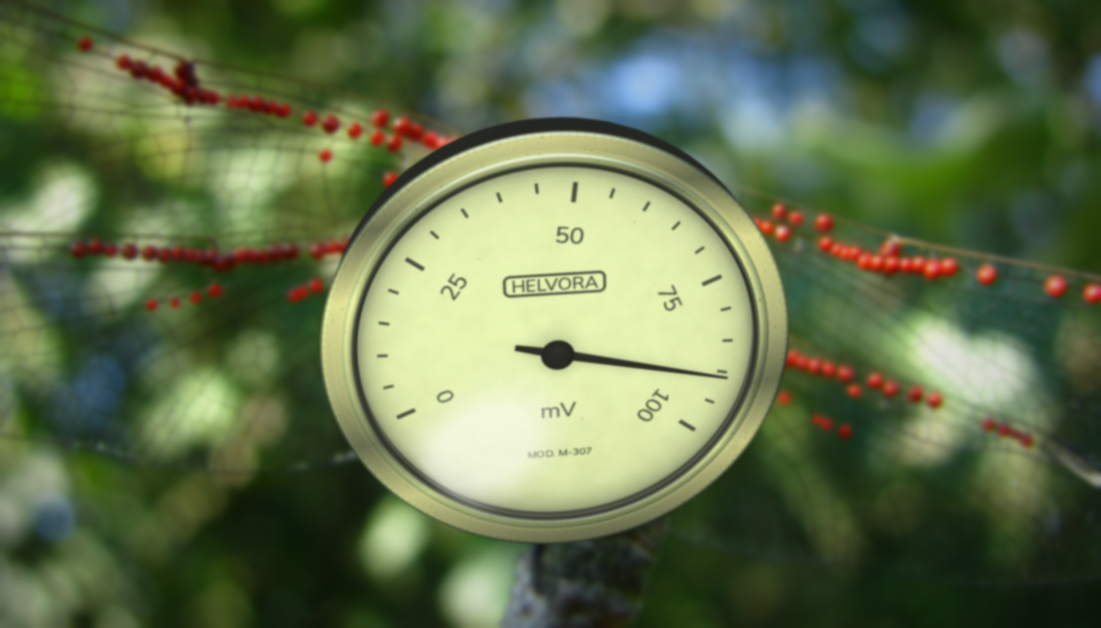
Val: 90 mV
